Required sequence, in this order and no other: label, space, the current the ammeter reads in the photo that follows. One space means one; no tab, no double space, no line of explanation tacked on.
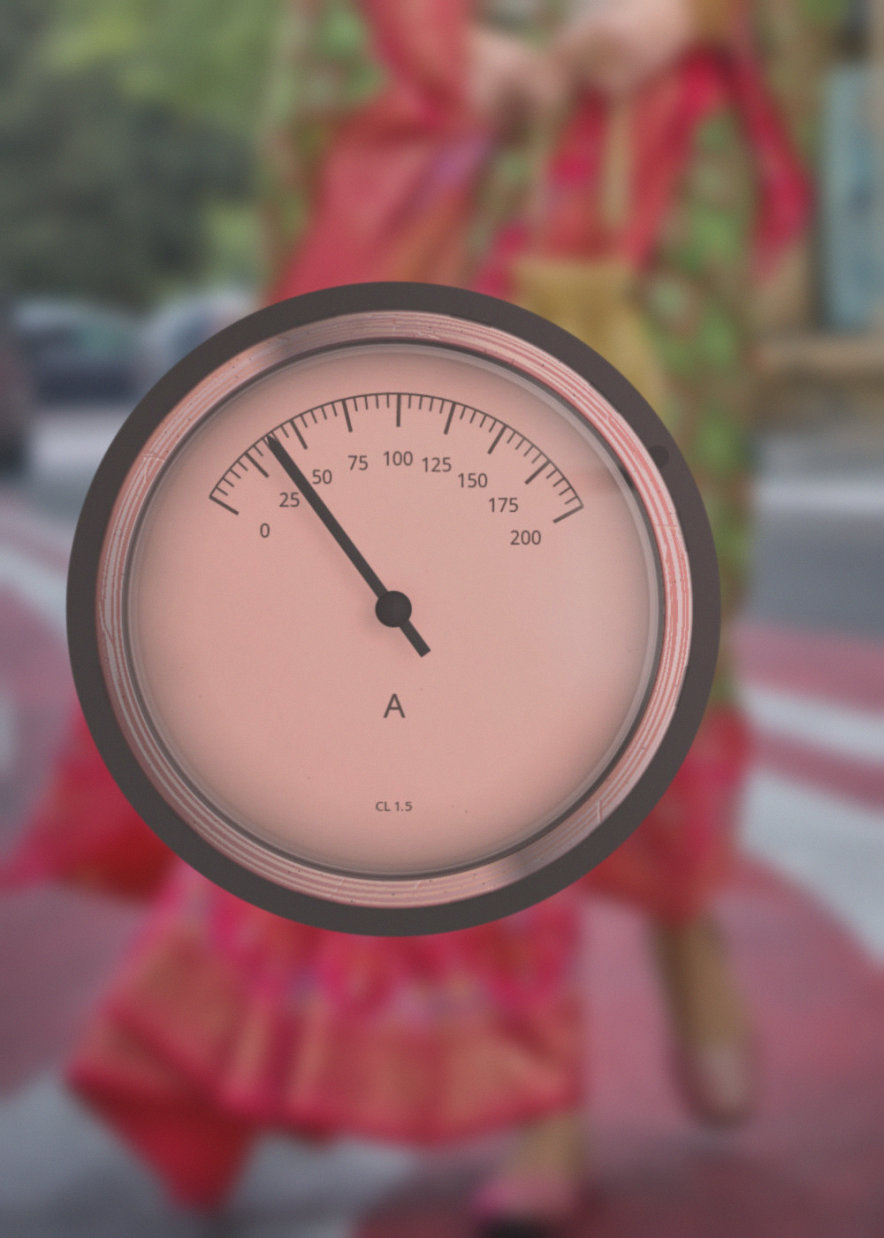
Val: 37.5 A
